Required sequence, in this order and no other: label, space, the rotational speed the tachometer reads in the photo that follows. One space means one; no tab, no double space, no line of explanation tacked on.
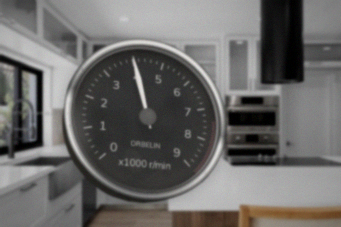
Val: 4000 rpm
